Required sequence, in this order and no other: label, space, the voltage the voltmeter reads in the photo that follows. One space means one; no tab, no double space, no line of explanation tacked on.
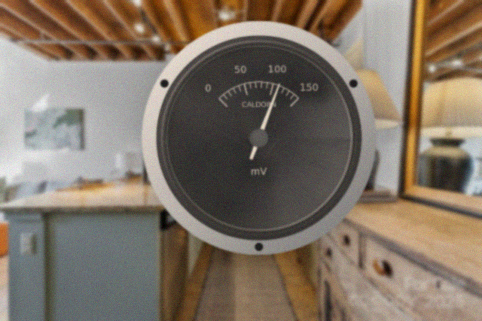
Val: 110 mV
